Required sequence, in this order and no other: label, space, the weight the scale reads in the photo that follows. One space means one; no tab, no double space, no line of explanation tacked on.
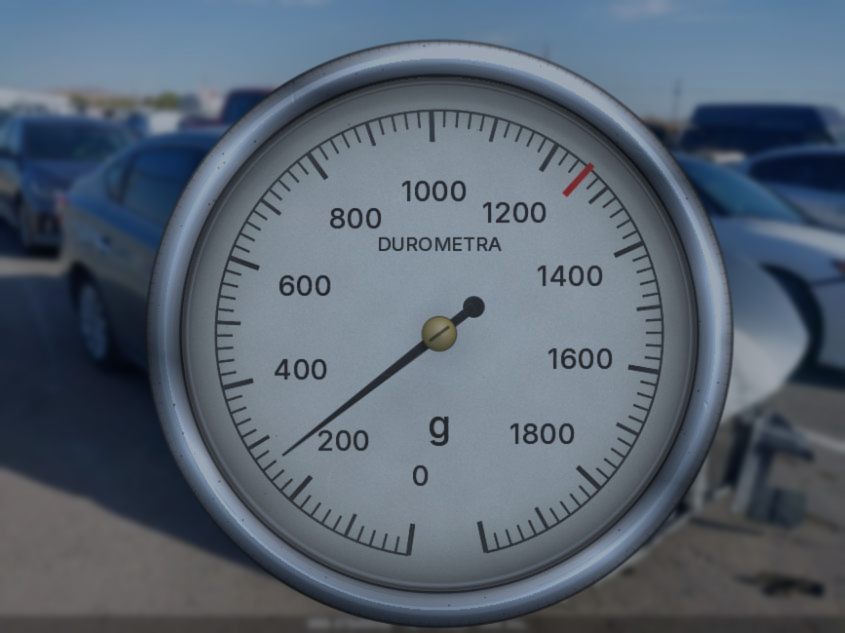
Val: 260 g
